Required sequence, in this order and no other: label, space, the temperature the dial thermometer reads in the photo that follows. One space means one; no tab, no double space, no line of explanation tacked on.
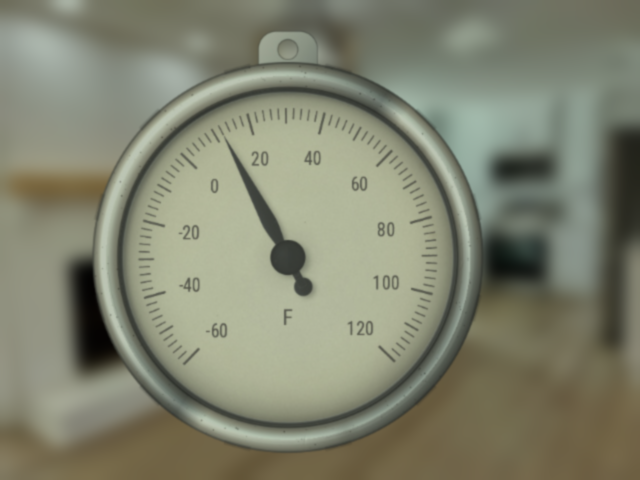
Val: 12 °F
